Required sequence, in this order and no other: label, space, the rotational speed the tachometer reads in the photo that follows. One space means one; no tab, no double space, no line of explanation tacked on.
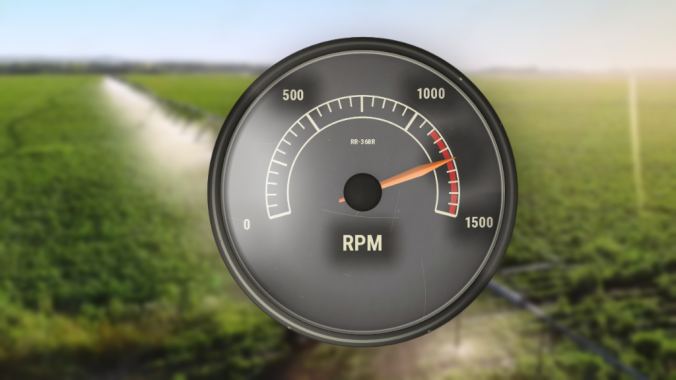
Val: 1250 rpm
